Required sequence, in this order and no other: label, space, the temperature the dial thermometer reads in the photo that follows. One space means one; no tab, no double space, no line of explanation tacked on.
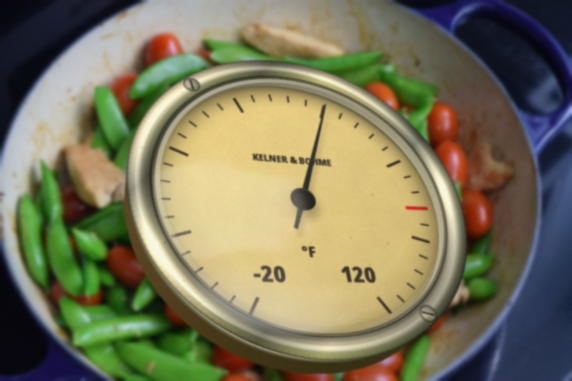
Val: 60 °F
